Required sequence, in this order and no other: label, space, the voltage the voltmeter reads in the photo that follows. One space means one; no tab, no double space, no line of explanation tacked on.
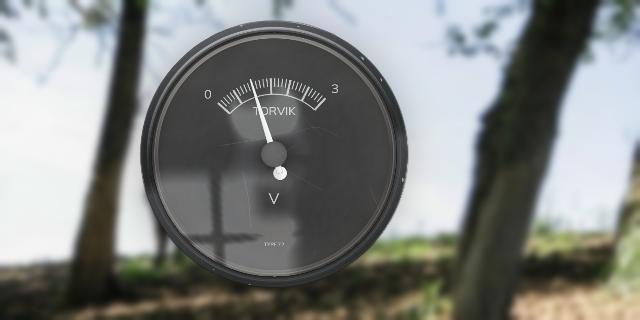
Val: 1 V
